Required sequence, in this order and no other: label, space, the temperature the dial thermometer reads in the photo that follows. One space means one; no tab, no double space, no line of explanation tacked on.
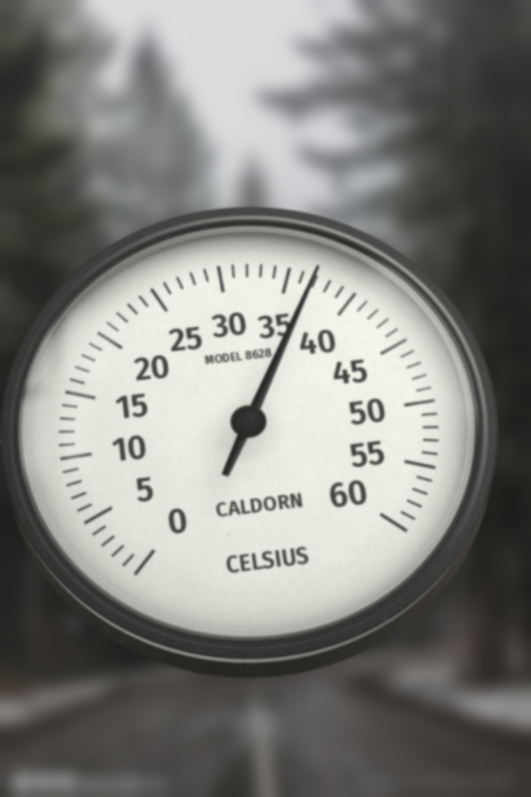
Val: 37 °C
